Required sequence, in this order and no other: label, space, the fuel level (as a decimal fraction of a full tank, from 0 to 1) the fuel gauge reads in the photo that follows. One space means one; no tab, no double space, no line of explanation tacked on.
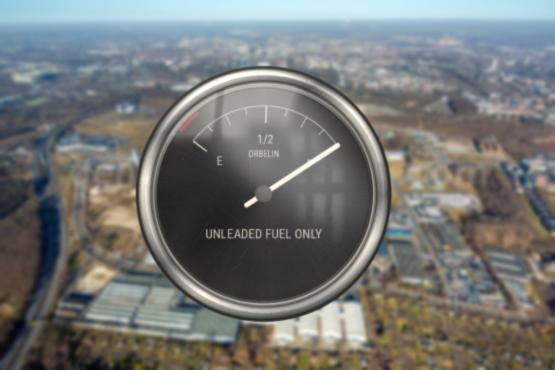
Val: 1
